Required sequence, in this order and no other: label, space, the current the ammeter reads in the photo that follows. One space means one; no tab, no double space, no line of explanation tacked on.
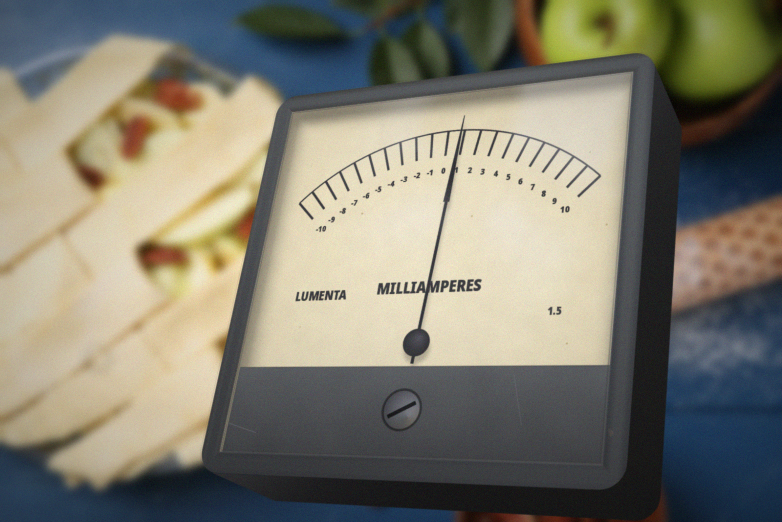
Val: 1 mA
